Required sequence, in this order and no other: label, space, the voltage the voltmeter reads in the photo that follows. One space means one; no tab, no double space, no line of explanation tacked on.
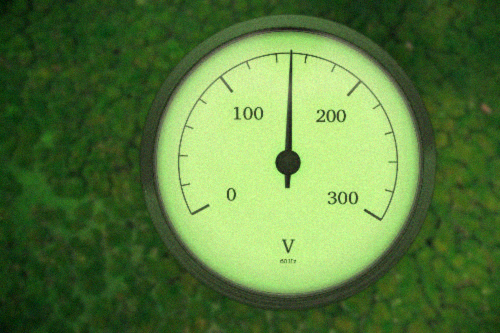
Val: 150 V
